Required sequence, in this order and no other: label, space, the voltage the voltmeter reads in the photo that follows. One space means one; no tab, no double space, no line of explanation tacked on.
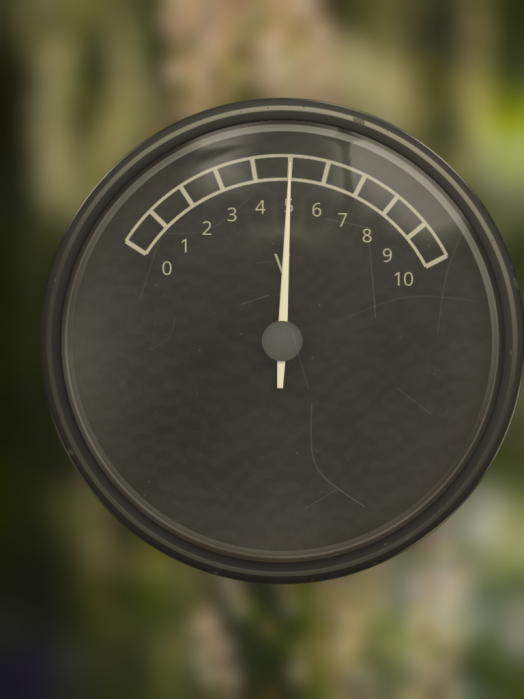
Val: 5 V
